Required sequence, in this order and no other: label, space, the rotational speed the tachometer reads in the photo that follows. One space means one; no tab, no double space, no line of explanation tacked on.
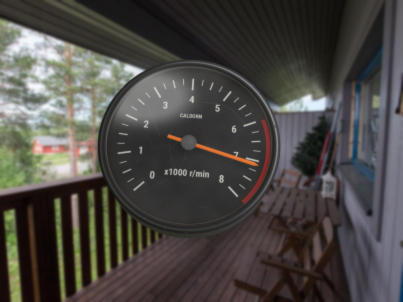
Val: 7125 rpm
